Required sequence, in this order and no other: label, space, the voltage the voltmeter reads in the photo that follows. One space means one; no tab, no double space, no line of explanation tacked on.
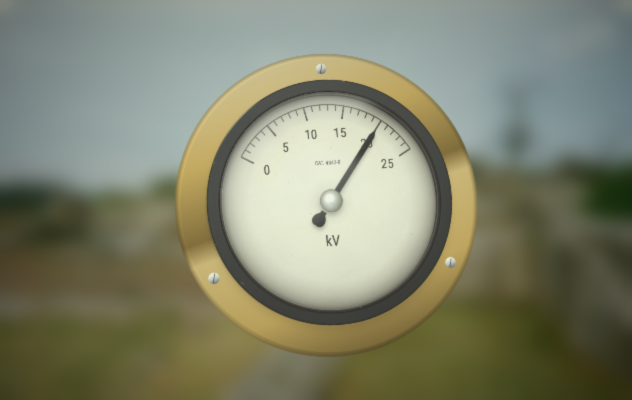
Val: 20 kV
